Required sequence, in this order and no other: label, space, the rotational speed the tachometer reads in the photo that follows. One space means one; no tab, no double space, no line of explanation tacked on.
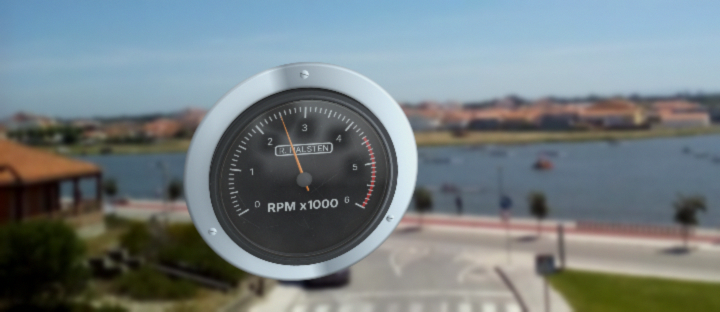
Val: 2500 rpm
